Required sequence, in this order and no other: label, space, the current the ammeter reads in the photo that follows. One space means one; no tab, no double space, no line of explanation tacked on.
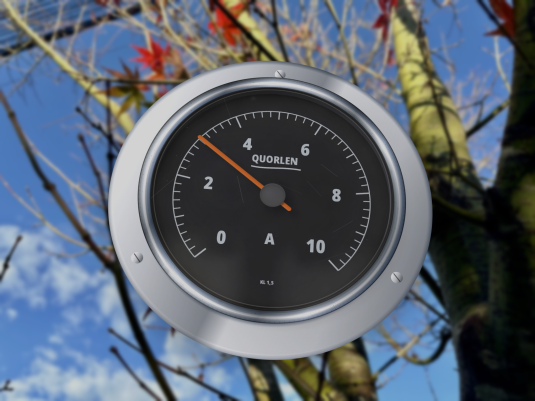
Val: 3 A
